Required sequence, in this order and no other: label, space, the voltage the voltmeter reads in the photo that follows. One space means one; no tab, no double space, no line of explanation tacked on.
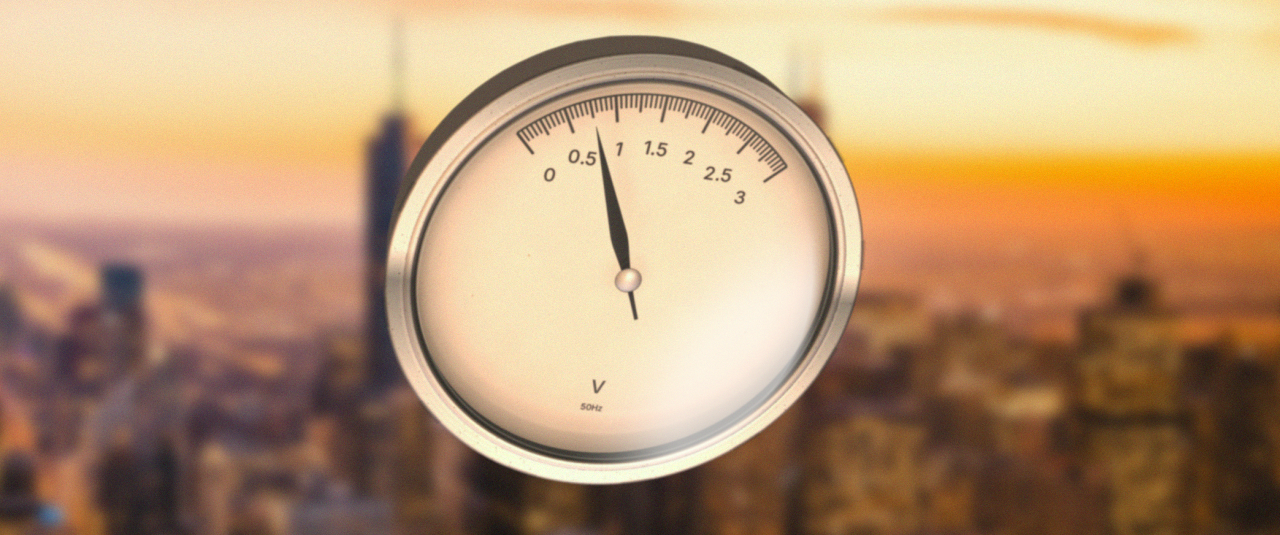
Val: 0.75 V
